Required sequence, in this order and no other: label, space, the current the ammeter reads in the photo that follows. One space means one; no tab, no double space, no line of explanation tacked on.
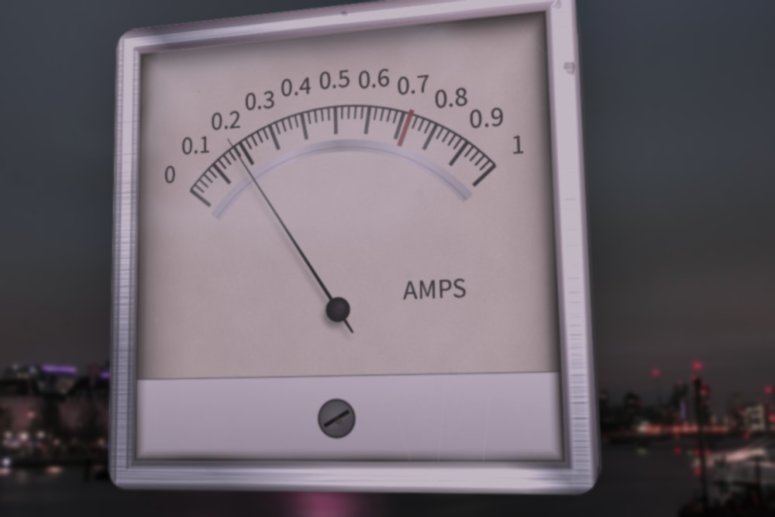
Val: 0.18 A
